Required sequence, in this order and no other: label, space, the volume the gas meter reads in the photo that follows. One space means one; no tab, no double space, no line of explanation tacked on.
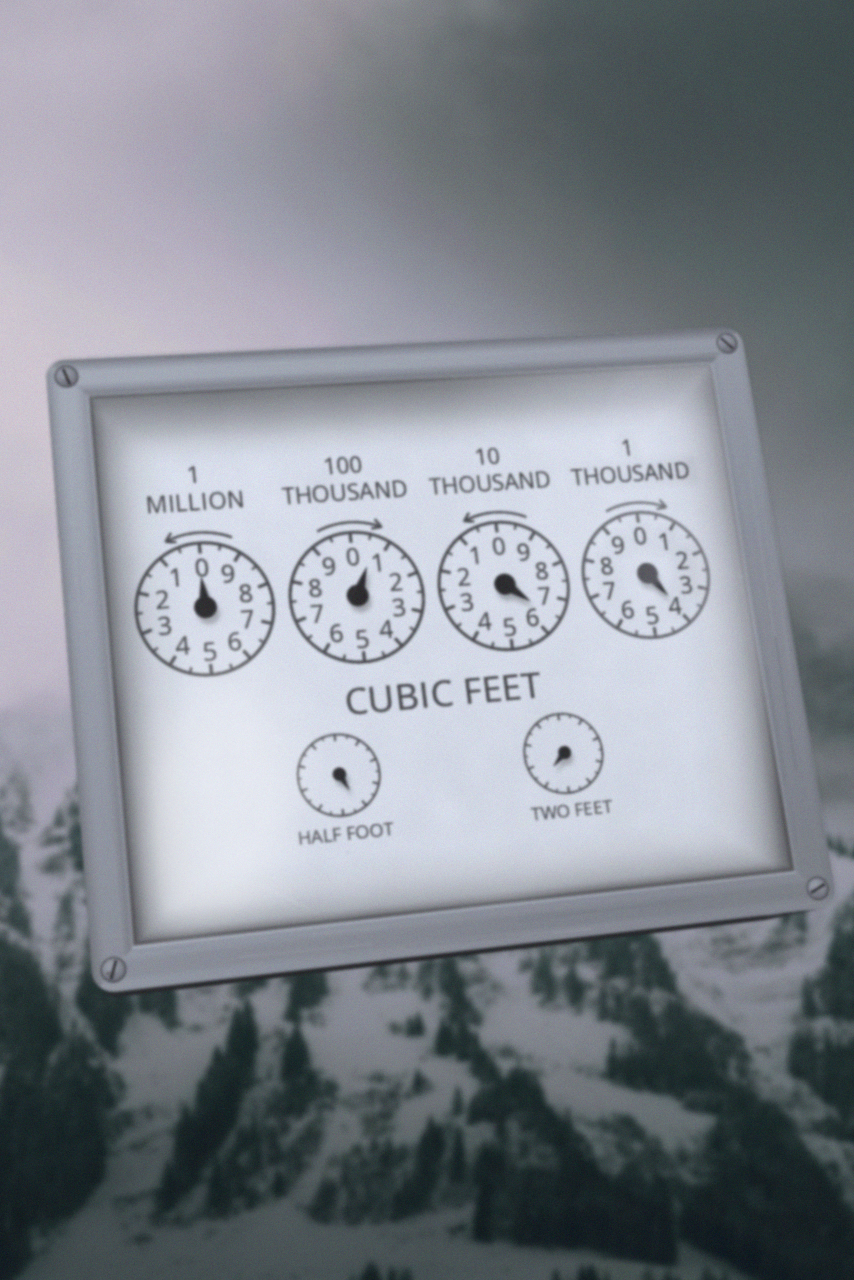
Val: 6400 ft³
